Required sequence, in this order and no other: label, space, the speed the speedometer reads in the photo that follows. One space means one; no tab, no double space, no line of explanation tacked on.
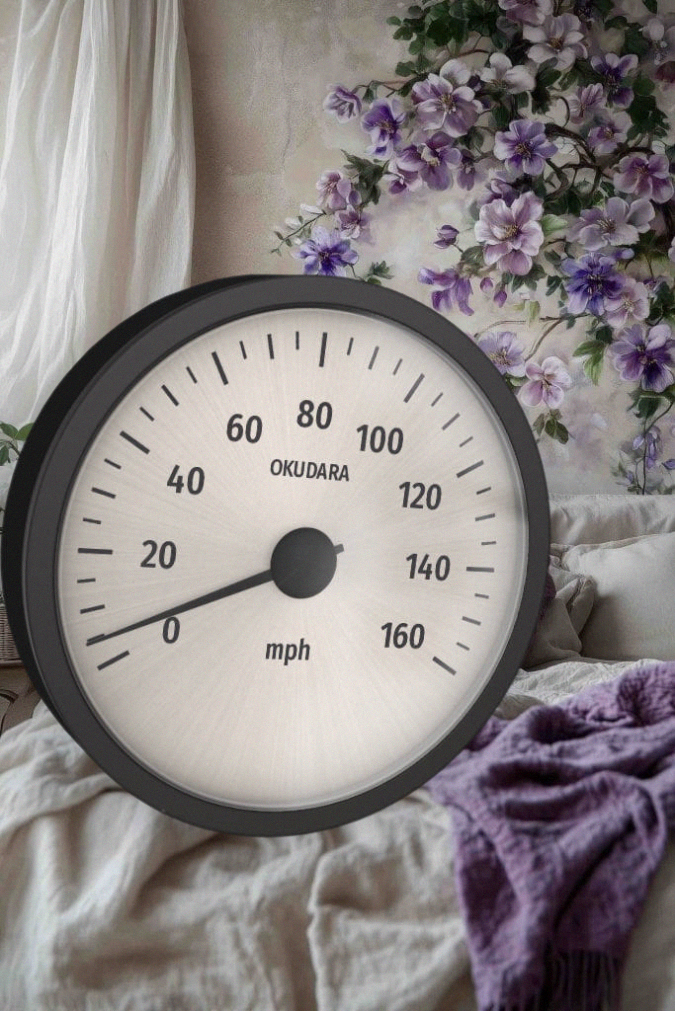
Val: 5 mph
